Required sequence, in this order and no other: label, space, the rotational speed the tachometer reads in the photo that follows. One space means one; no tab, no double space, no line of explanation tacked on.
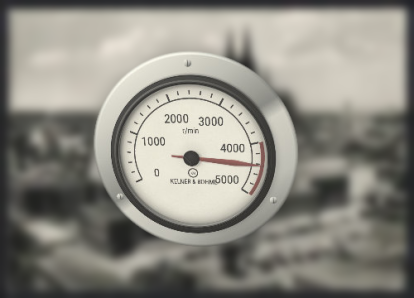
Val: 4400 rpm
